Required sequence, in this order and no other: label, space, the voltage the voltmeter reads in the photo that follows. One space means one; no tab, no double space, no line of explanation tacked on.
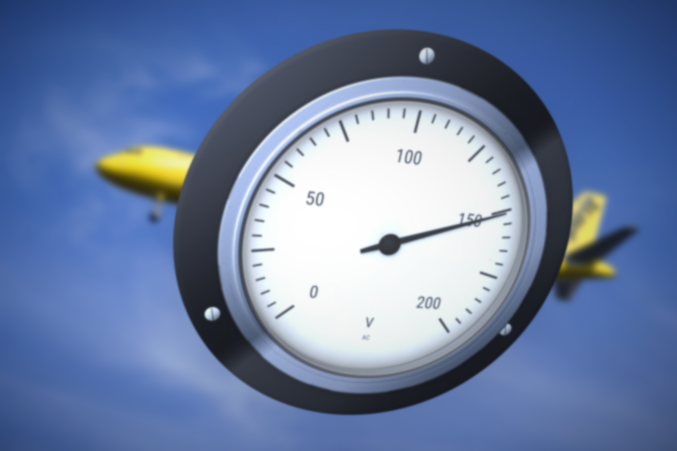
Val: 150 V
